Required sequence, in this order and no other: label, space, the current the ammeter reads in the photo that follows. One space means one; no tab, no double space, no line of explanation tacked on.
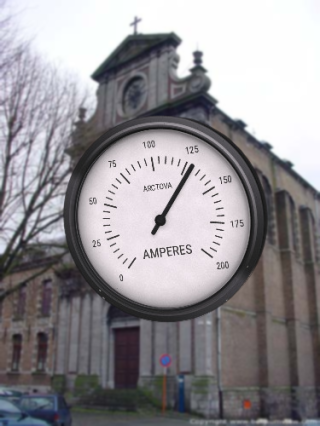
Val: 130 A
